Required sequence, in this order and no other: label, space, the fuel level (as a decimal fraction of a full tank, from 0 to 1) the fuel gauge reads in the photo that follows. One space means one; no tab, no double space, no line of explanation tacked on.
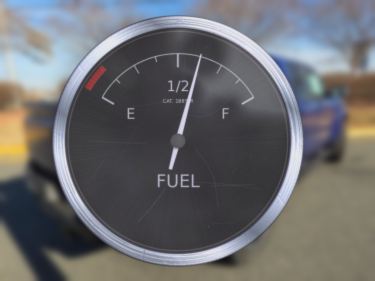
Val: 0.625
